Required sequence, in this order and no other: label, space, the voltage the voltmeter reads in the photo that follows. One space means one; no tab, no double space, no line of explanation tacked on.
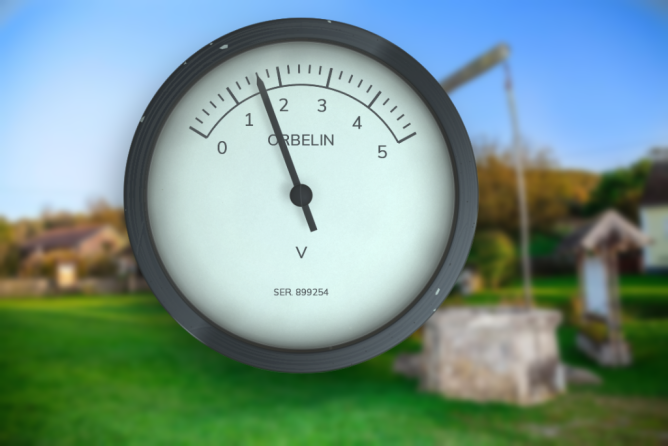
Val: 1.6 V
